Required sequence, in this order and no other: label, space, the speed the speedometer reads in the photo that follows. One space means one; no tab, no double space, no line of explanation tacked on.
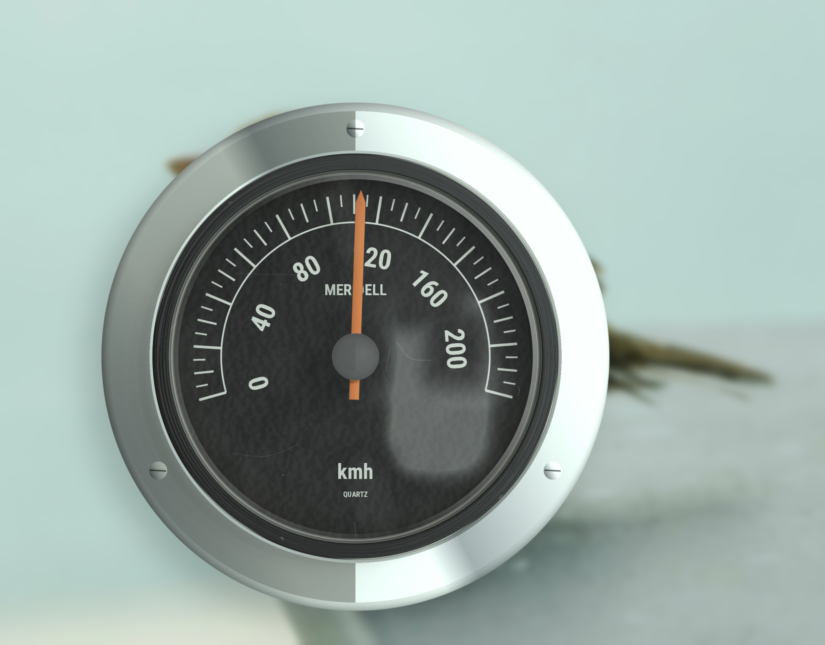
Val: 112.5 km/h
